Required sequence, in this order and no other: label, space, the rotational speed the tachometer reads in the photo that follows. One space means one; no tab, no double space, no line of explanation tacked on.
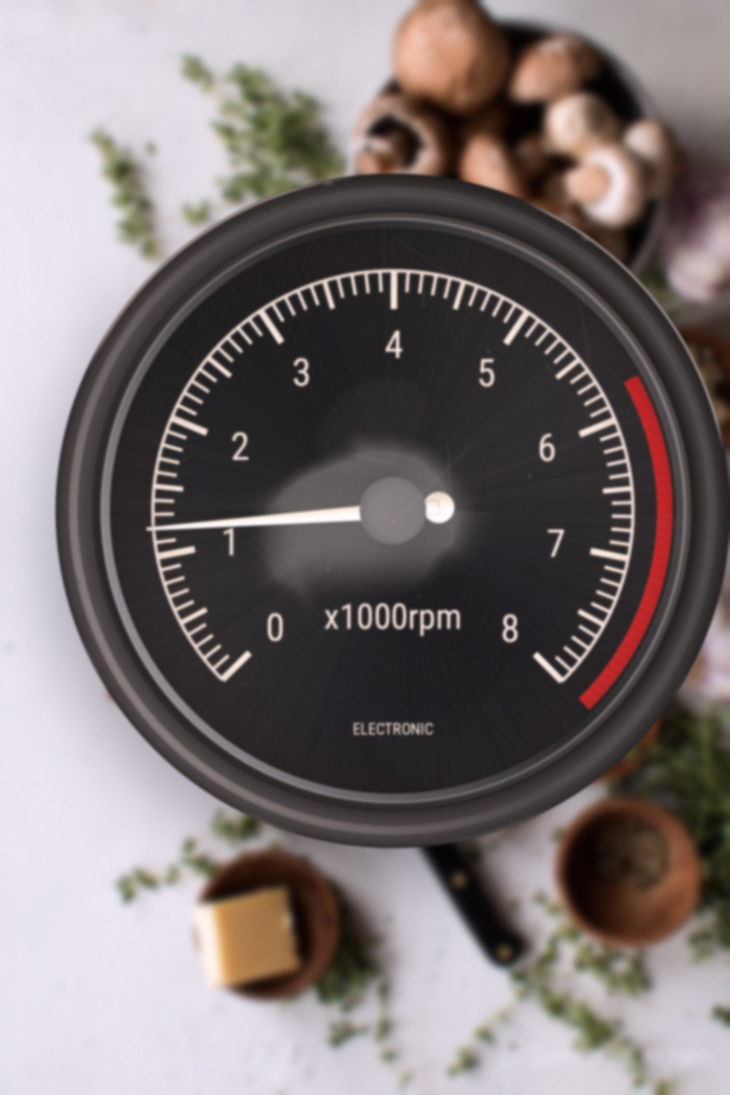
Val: 1200 rpm
